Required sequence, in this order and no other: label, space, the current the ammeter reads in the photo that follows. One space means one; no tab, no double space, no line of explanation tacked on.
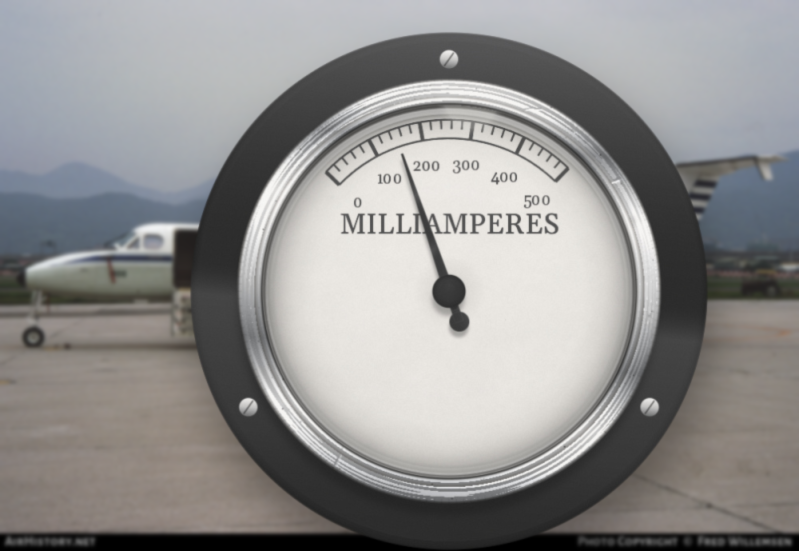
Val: 150 mA
